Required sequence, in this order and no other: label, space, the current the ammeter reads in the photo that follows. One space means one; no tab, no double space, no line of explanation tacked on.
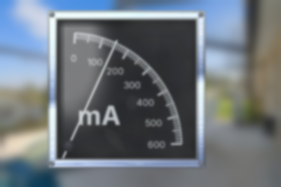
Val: 150 mA
